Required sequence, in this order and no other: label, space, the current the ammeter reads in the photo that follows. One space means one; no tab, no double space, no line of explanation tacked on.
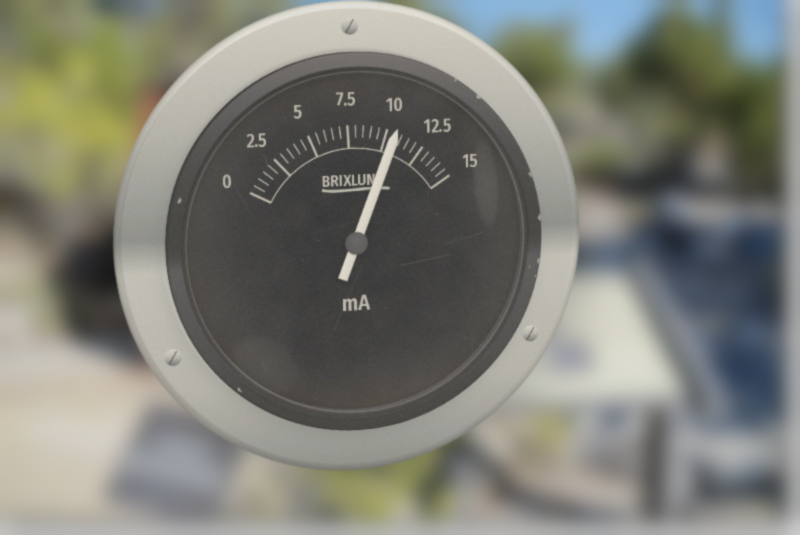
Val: 10.5 mA
